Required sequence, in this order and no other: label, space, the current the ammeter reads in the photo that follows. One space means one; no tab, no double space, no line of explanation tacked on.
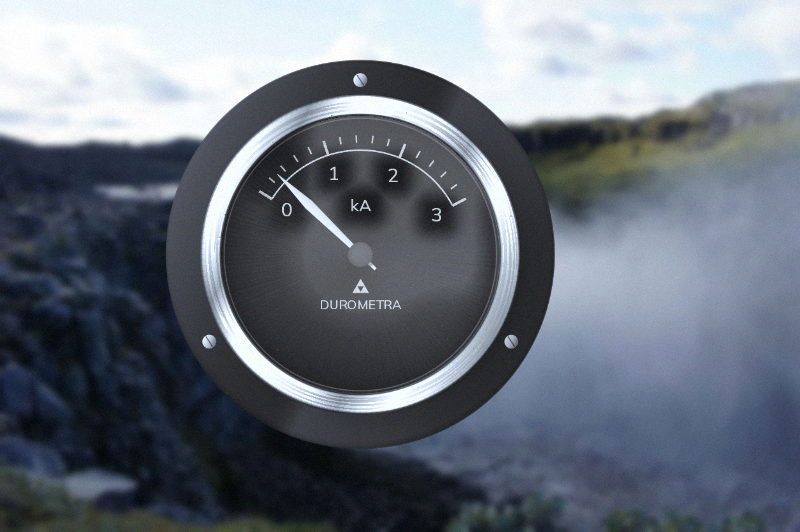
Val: 0.3 kA
